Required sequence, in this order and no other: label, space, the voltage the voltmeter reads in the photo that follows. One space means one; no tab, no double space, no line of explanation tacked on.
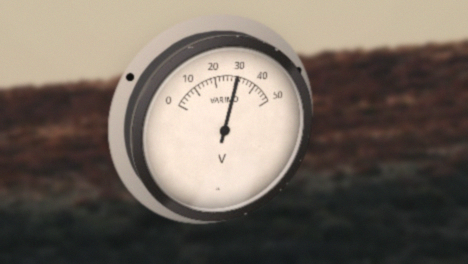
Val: 30 V
